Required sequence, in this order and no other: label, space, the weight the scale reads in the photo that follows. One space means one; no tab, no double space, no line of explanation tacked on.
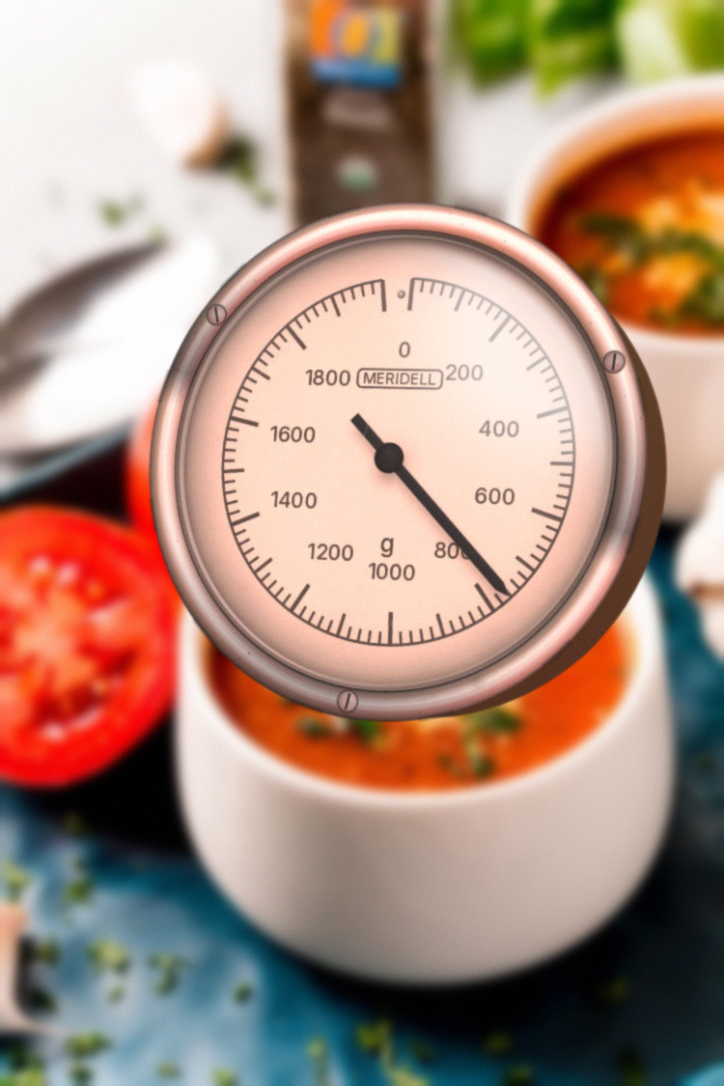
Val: 760 g
